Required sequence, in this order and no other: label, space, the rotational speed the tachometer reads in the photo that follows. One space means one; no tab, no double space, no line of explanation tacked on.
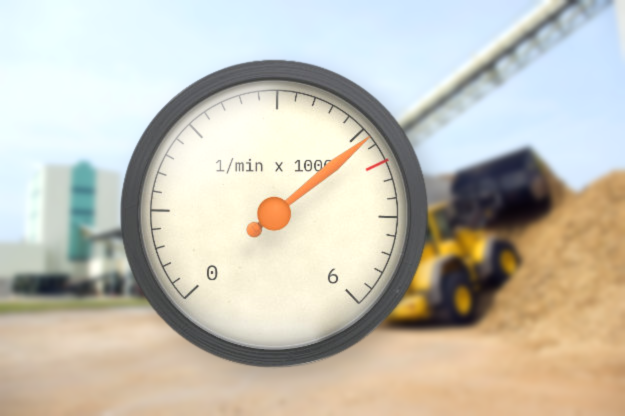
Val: 4100 rpm
